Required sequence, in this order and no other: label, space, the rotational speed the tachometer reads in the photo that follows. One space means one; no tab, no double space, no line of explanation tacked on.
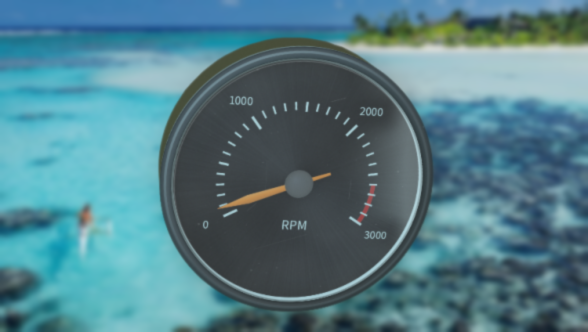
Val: 100 rpm
